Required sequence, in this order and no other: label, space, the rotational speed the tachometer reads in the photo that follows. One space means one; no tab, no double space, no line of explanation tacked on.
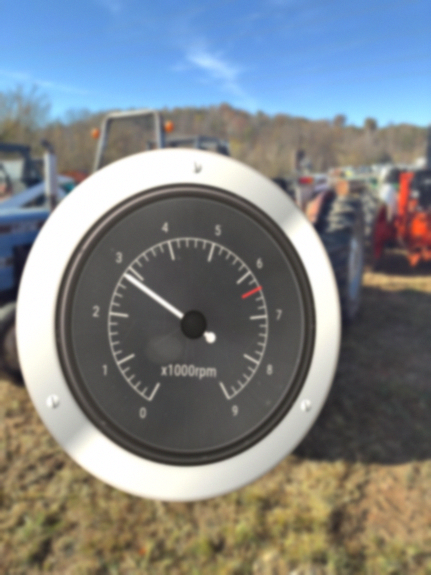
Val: 2800 rpm
